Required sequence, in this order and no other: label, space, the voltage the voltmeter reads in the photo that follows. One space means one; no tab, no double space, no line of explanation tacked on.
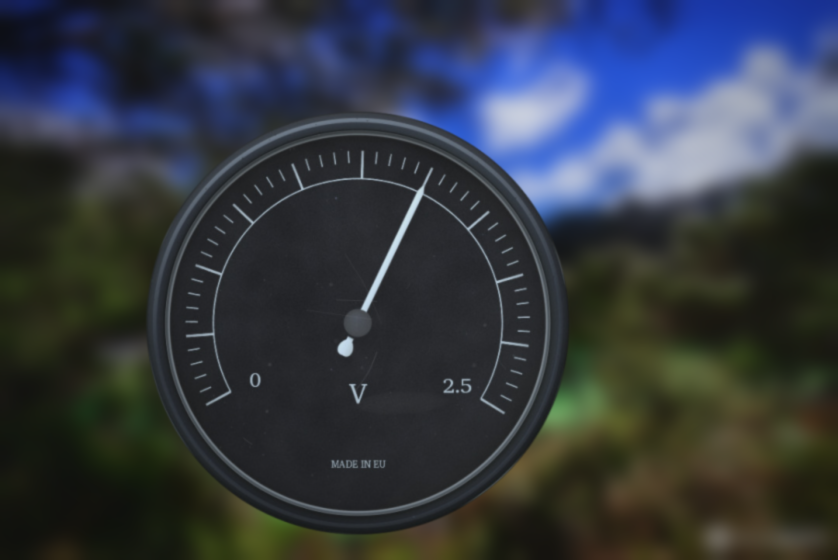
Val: 1.5 V
